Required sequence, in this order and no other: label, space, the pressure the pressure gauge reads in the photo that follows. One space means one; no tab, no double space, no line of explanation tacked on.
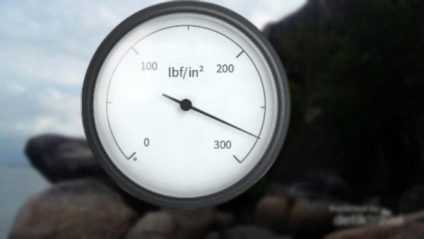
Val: 275 psi
